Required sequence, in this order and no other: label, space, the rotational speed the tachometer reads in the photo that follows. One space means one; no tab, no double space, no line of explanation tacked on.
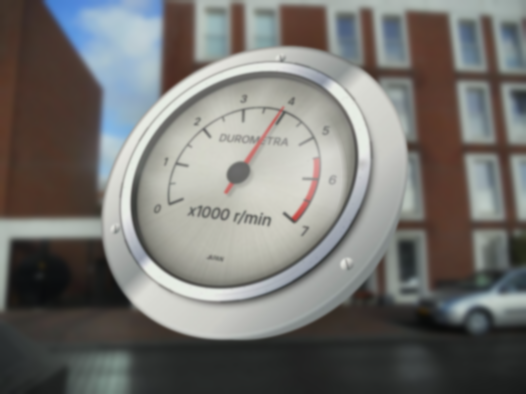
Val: 4000 rpm
